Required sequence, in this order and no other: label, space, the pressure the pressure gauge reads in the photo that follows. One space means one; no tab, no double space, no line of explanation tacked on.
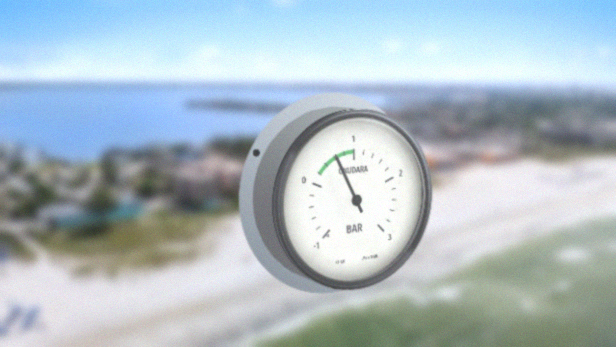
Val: 0.6 bar
